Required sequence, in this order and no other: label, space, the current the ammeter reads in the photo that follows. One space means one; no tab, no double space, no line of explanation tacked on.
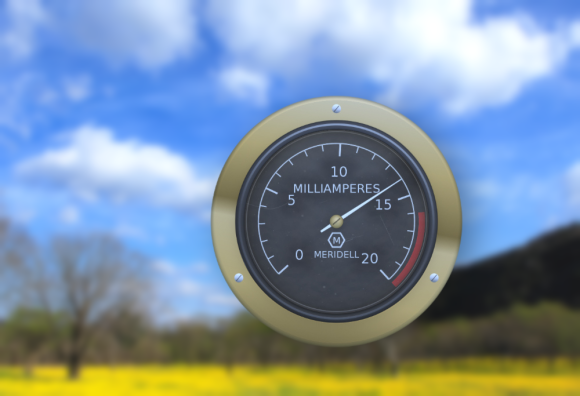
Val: 14 mA
